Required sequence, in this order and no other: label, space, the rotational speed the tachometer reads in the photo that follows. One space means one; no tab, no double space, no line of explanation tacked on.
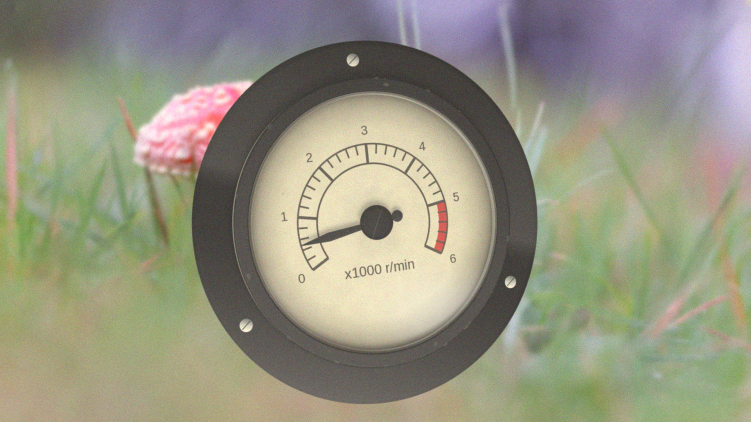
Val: 500 rpm
